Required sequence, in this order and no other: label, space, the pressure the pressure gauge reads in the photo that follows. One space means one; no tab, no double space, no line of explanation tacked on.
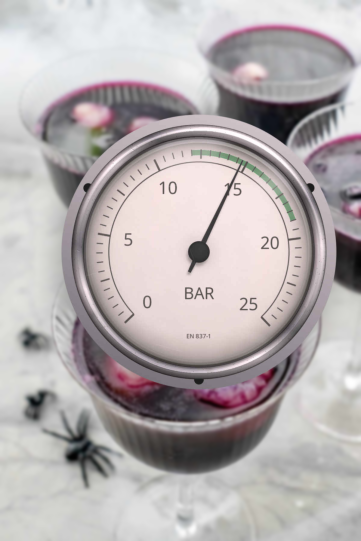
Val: 14.75 bar
